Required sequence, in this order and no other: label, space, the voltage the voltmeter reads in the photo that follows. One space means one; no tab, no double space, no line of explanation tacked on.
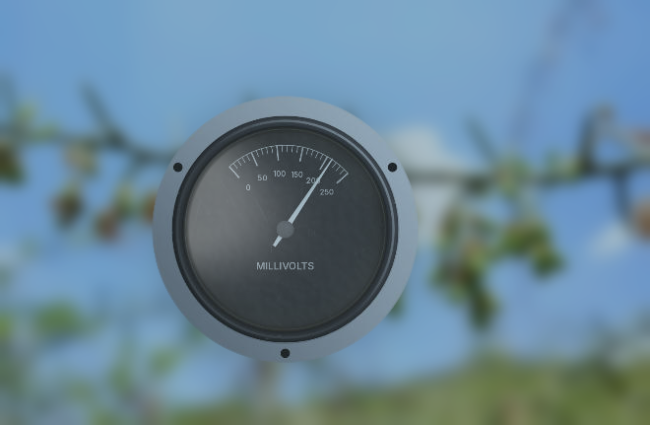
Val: 210 mV
